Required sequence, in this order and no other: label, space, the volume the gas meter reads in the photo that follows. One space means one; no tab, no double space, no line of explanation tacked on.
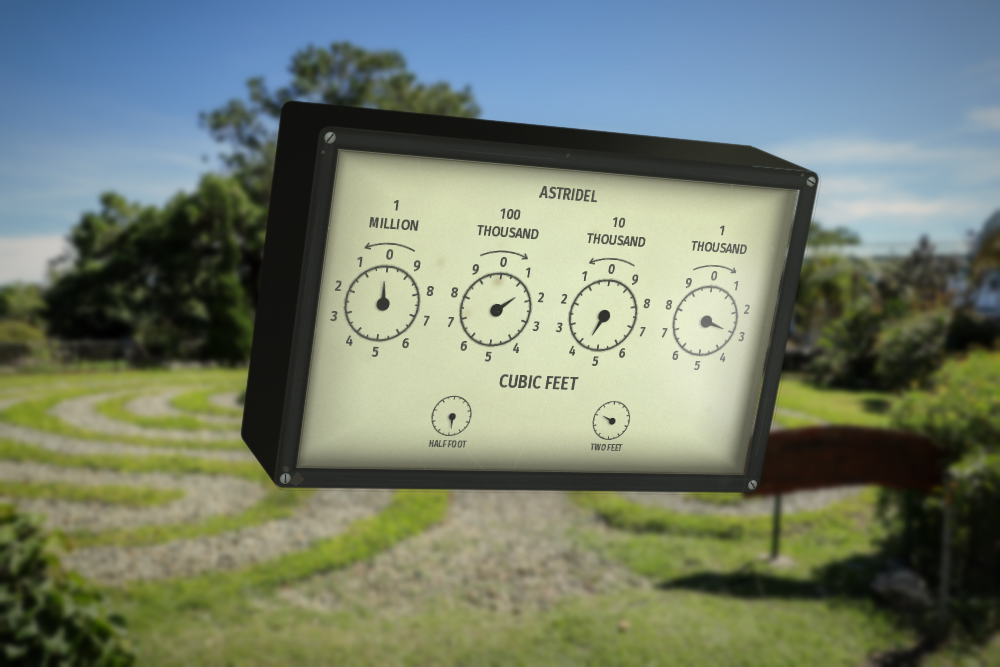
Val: 14300 ft³
